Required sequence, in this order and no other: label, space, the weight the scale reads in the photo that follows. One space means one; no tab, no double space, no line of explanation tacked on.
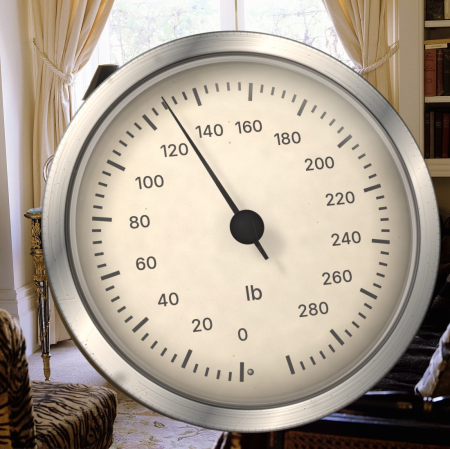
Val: 128 lb
